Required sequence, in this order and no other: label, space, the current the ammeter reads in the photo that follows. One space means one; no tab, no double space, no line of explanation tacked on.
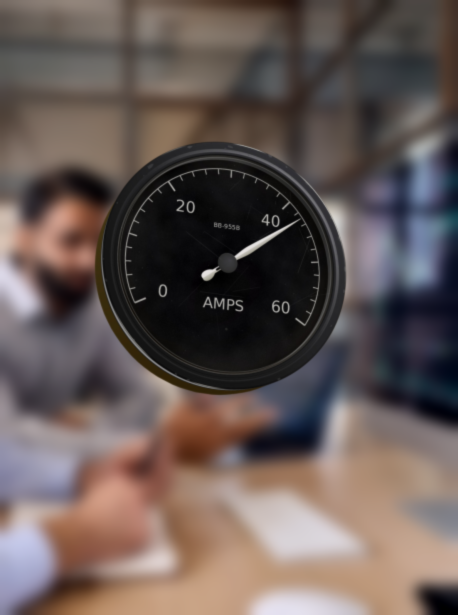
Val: 43 A
